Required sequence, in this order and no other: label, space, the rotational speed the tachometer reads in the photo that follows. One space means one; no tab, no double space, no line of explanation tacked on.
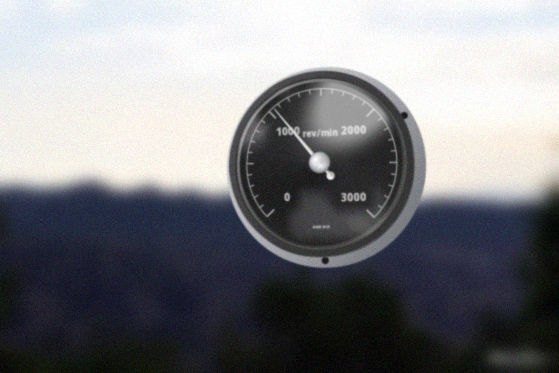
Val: 1050 rpm
